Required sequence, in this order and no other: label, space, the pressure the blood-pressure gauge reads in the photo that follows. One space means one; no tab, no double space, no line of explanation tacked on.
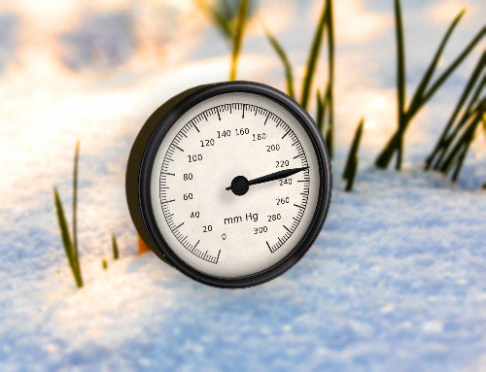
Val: 230 mmHg
